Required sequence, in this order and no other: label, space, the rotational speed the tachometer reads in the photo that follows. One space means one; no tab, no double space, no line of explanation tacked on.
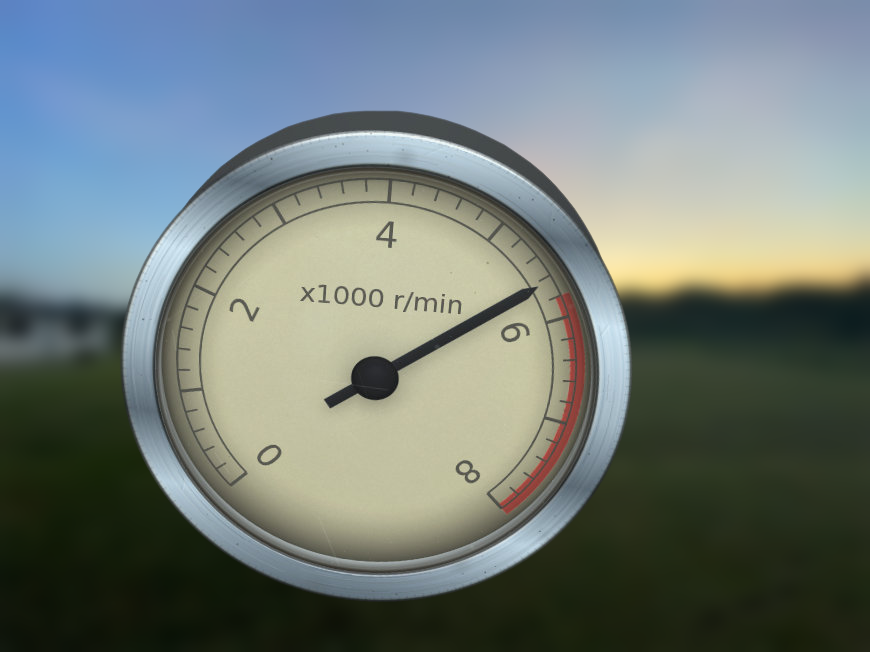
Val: 5600 rpm
